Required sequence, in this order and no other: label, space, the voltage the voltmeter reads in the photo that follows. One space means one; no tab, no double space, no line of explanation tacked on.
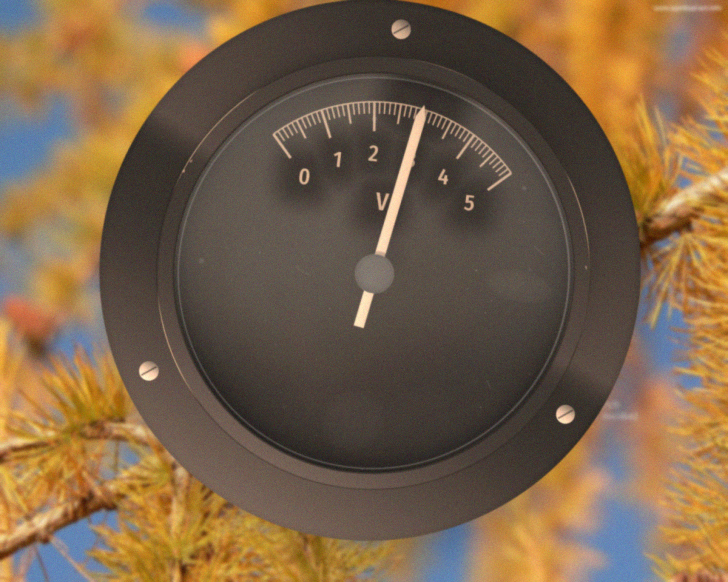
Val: 2.9 V
